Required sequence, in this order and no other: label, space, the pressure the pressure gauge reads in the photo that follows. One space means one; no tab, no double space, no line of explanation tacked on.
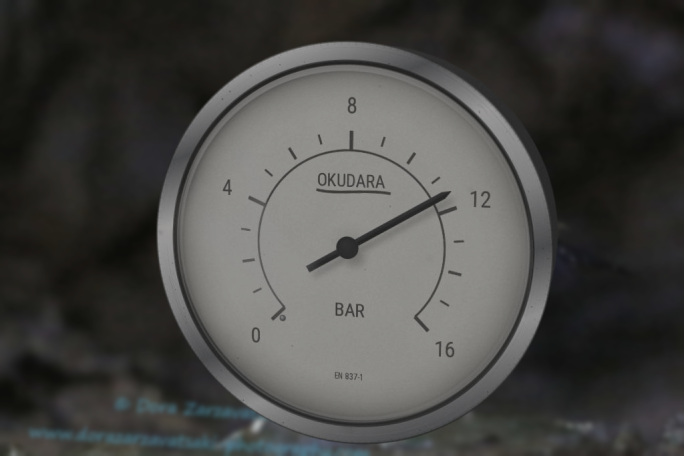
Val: 11.5 bar
